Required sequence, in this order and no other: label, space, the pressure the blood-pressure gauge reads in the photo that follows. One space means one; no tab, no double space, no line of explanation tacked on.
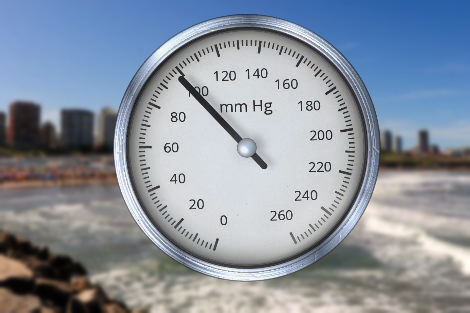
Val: 98 mmHg
